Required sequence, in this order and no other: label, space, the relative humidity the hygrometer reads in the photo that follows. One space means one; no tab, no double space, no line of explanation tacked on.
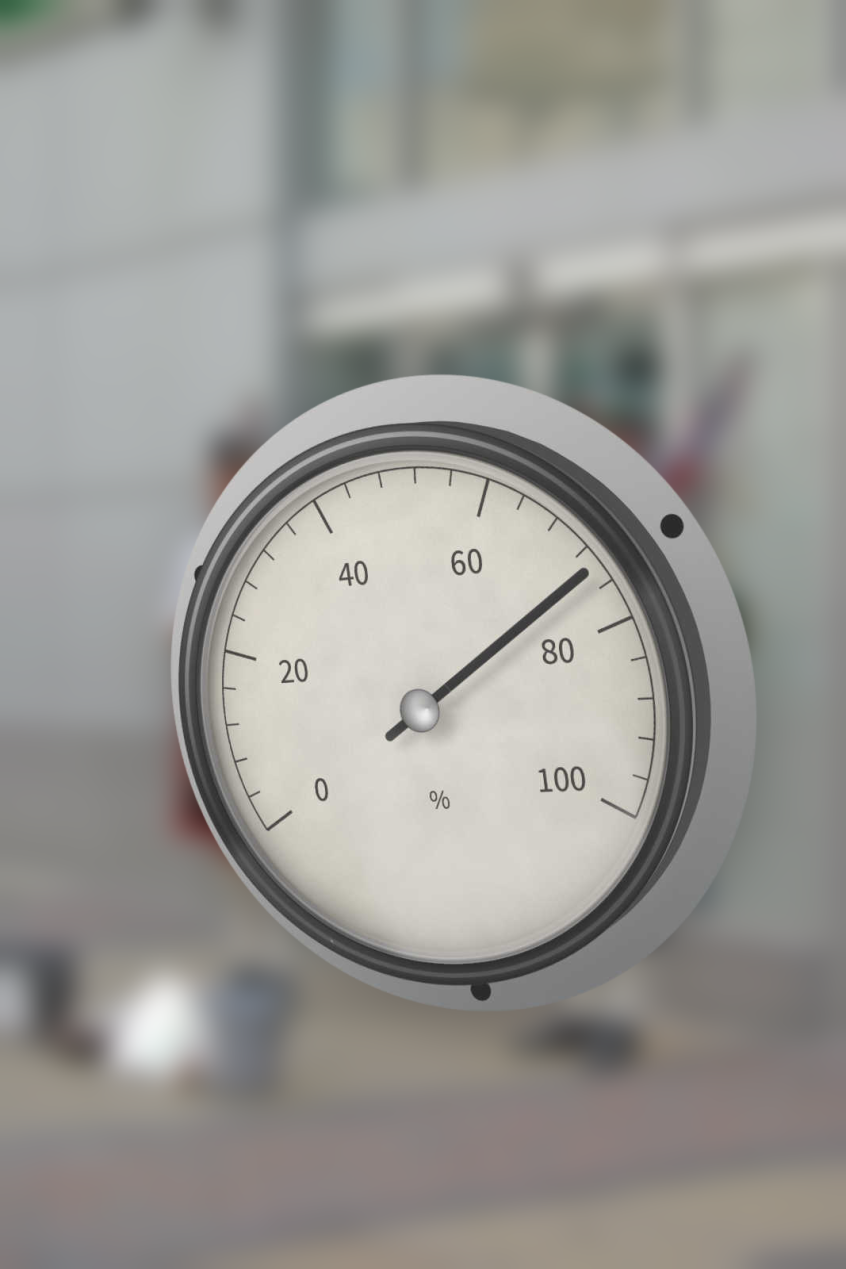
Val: 74 %
